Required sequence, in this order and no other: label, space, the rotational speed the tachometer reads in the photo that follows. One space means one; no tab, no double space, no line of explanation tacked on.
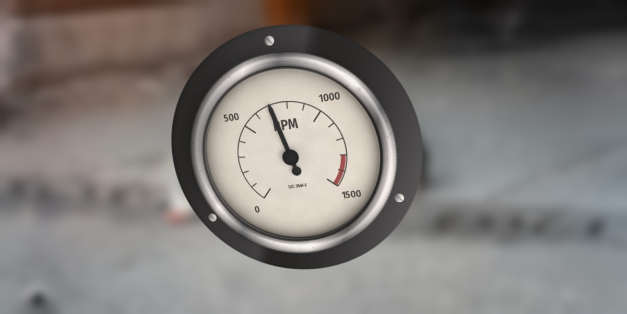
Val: 700 rpm
